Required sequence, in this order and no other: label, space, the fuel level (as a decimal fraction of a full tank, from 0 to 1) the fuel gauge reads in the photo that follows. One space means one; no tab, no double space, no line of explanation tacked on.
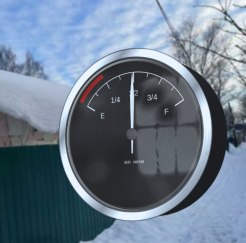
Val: 0.5
